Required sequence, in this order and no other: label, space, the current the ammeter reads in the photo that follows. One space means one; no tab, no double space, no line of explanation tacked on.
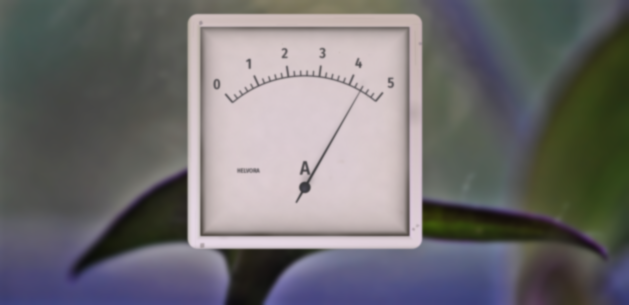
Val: 4.4 A
